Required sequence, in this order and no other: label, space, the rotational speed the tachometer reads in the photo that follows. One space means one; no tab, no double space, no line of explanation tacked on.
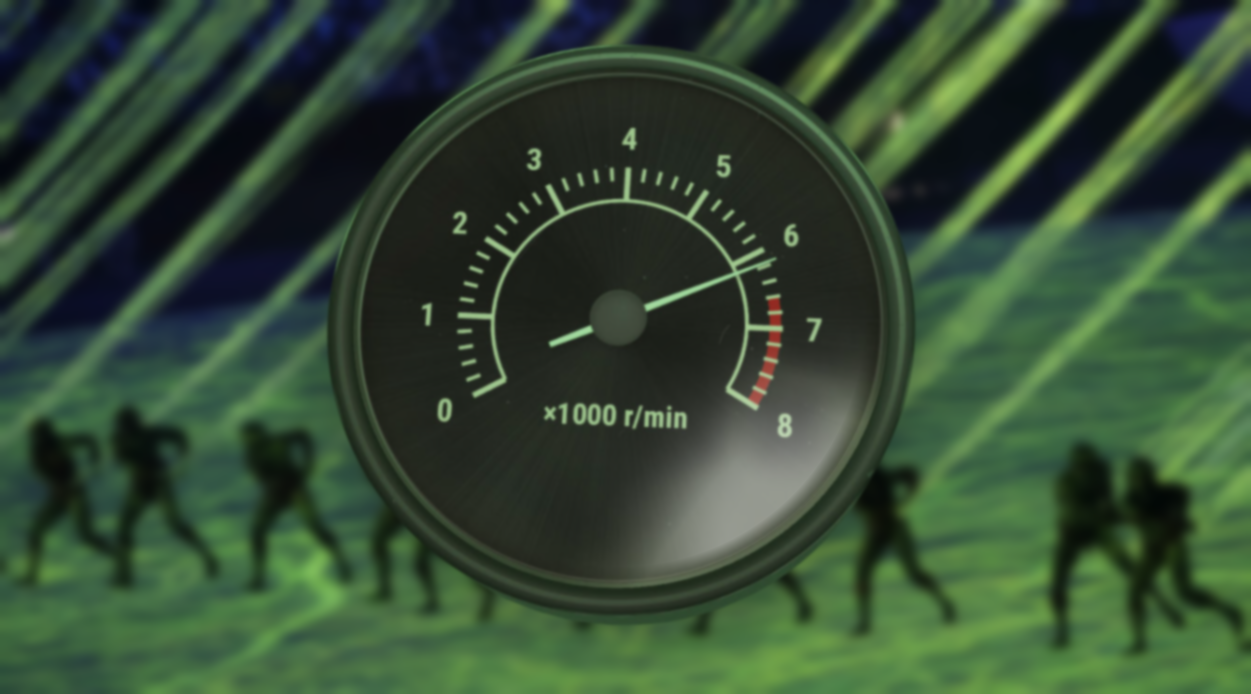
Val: 6200 rpm
